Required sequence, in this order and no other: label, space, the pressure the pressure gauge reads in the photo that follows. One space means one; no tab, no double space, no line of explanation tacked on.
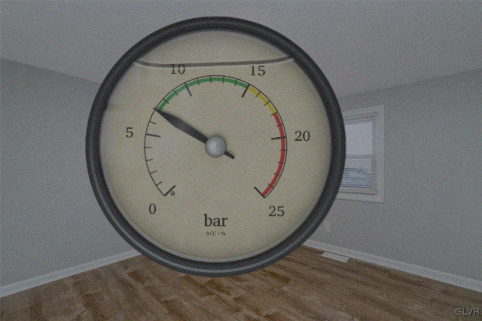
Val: 7 bar
